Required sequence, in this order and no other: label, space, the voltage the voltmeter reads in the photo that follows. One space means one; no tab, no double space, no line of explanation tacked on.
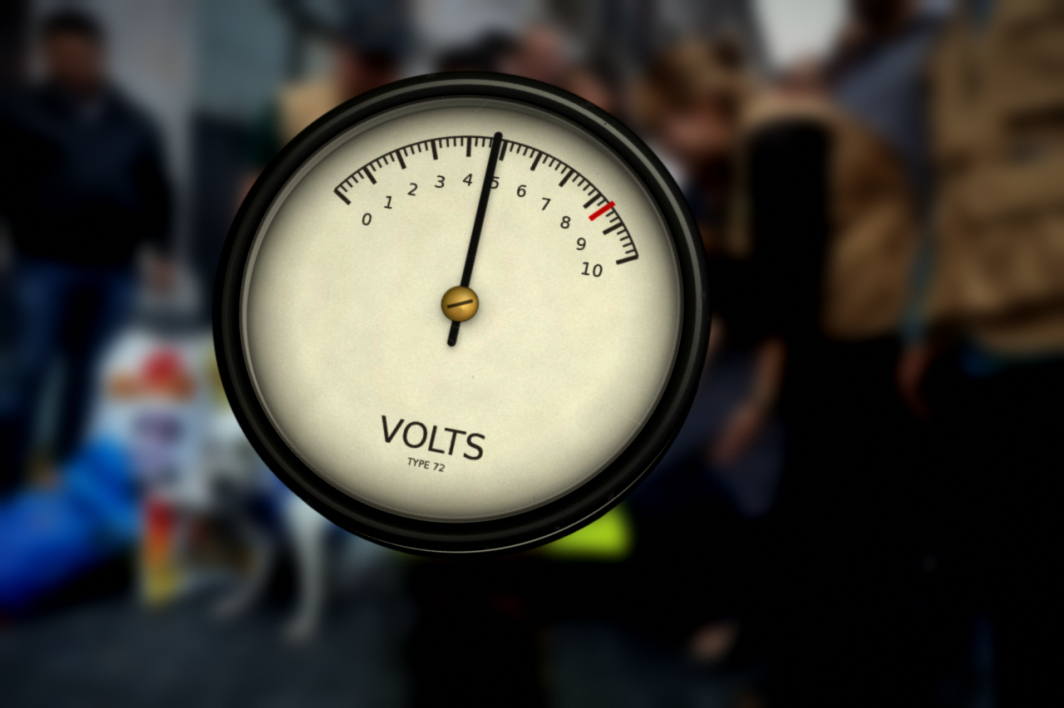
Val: 4.8 V
